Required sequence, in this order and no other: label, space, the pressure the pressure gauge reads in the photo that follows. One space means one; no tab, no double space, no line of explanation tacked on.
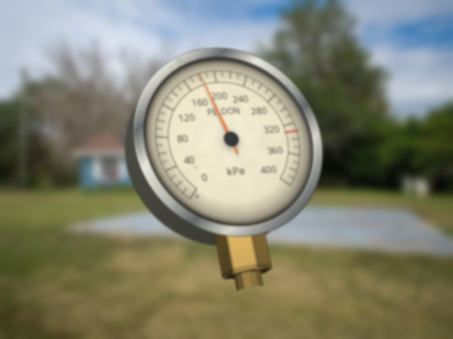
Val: 180 kPa
